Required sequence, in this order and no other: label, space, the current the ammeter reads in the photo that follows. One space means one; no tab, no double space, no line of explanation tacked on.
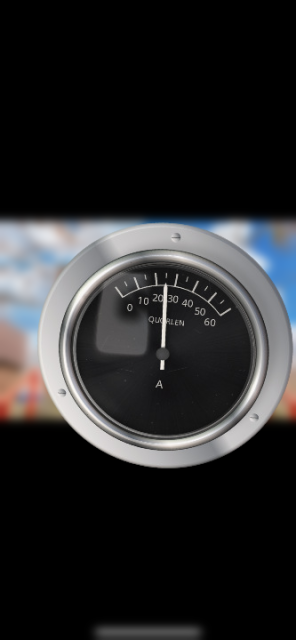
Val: 25 A
